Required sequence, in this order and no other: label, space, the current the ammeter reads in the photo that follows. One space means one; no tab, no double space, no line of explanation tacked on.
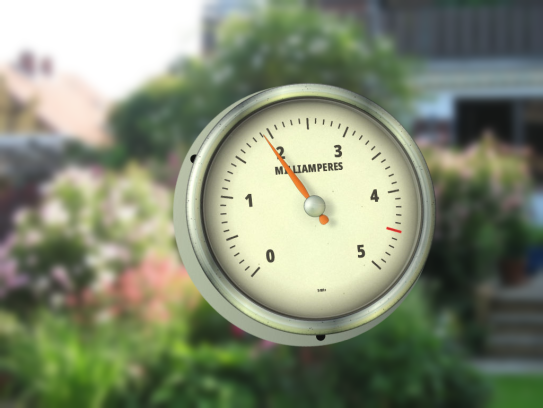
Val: 1.9 mA
